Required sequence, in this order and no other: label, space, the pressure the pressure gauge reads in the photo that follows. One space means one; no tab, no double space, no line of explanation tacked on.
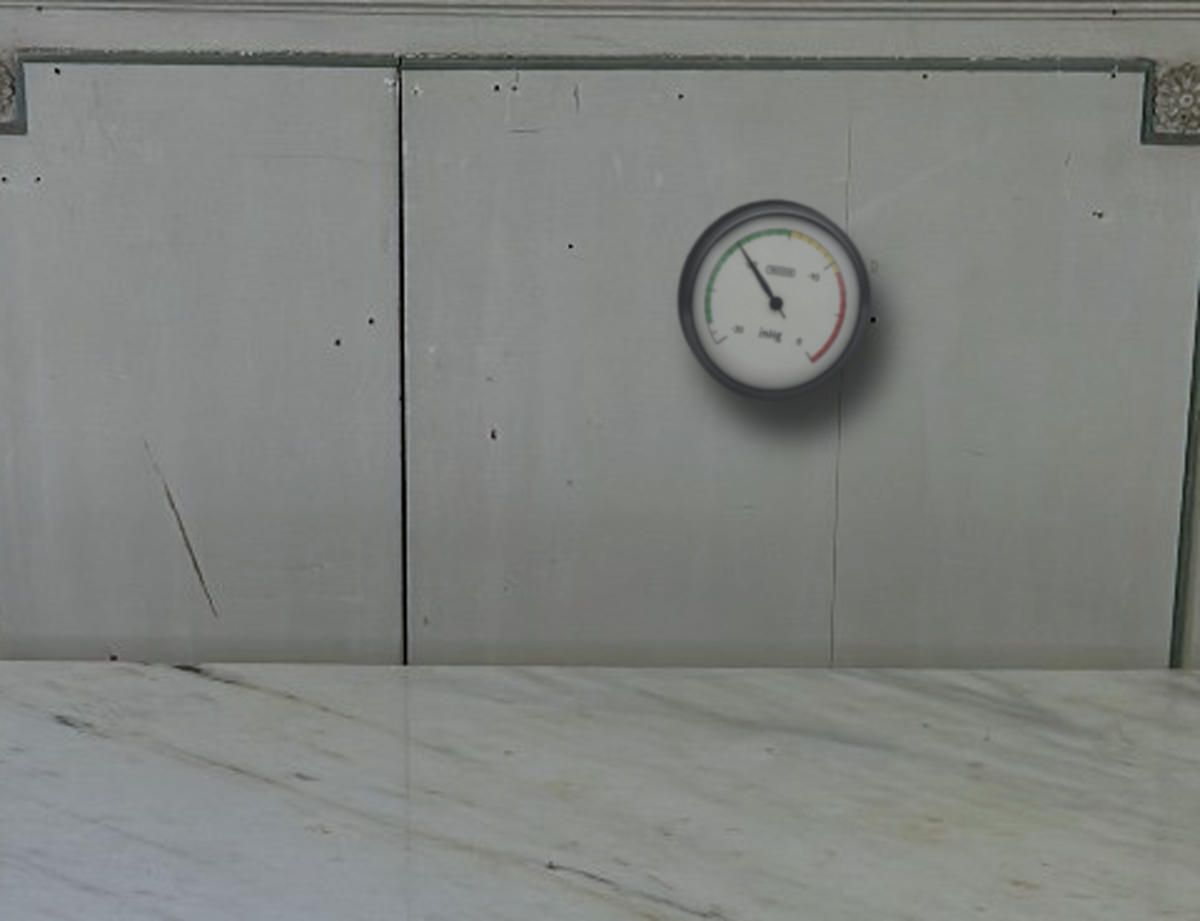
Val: -20 inHg
